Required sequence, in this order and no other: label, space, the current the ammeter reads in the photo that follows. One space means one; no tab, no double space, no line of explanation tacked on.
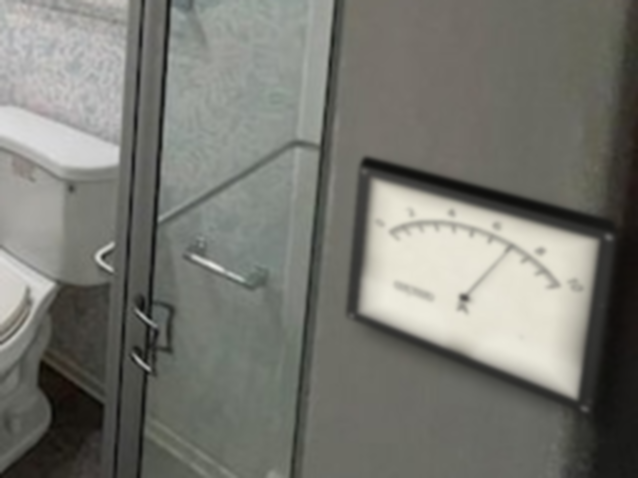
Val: 7 A
